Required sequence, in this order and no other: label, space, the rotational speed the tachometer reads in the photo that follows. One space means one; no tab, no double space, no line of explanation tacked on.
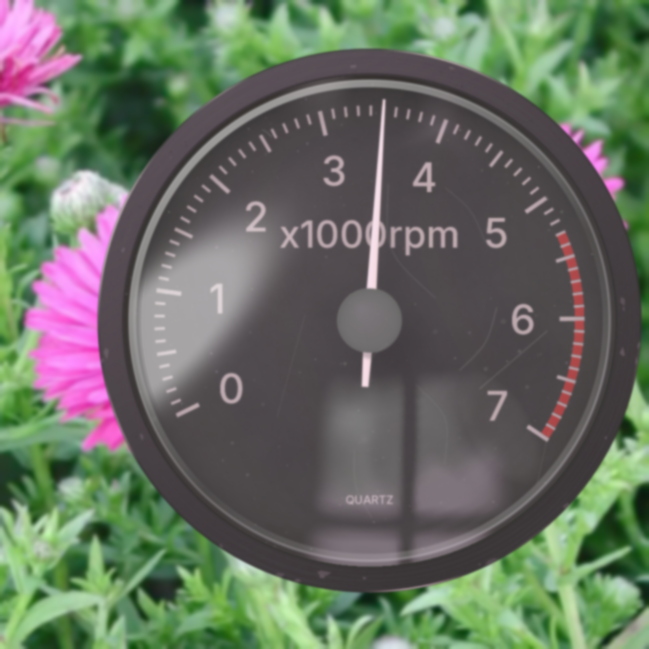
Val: 3500 rpm
